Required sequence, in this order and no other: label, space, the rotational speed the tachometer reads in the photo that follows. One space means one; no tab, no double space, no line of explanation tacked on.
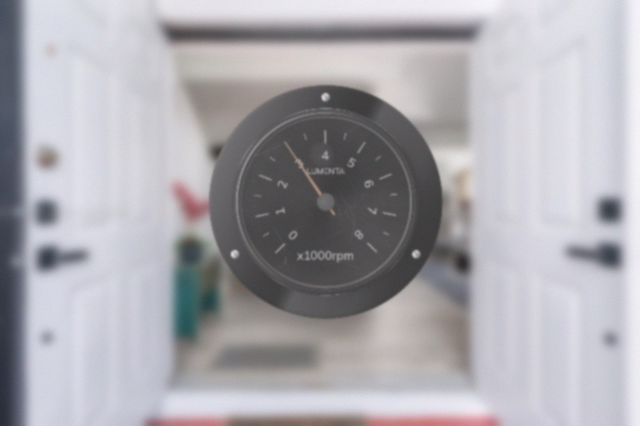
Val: 3000 rpm
